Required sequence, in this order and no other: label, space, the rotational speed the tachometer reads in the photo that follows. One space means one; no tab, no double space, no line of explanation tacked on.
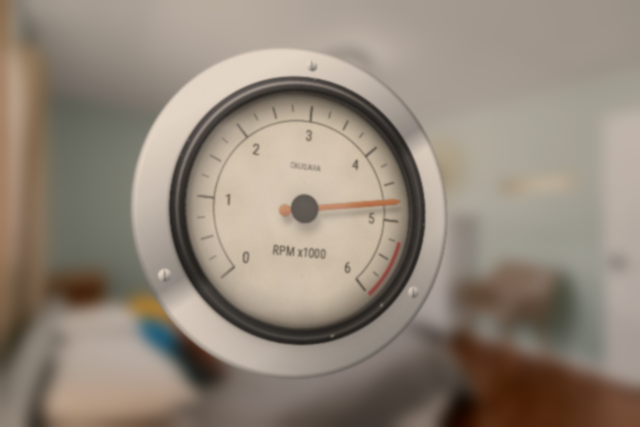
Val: 4750 rpm
